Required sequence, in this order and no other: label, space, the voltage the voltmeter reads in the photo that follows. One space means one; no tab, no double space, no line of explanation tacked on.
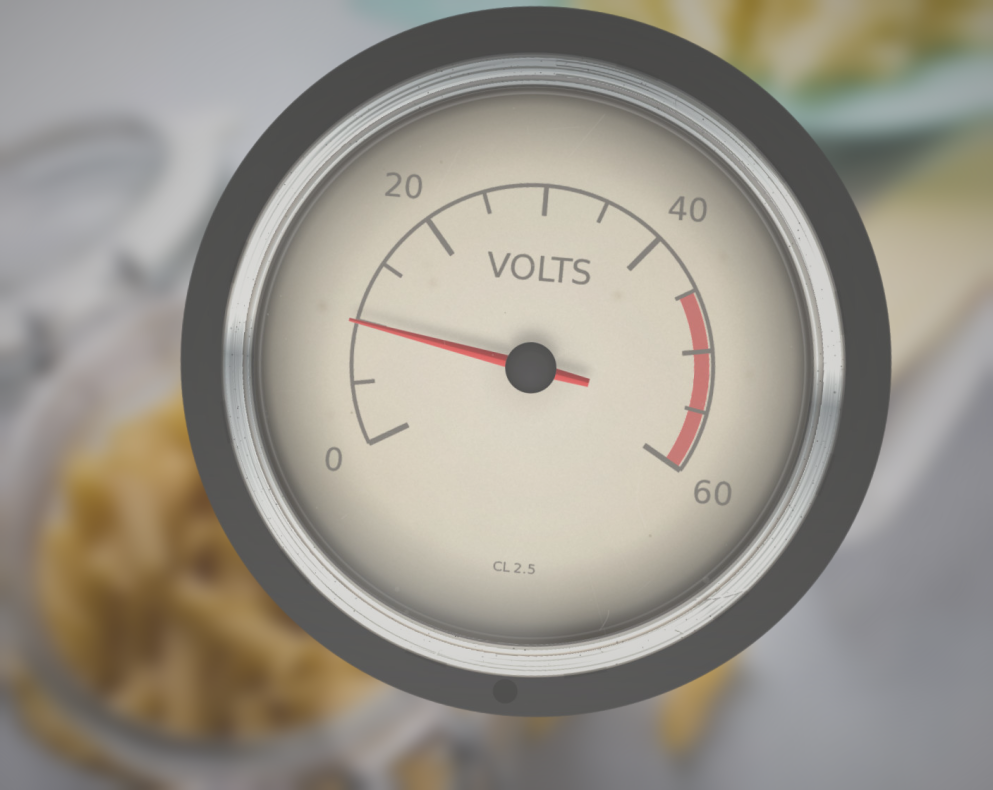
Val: 10 V
